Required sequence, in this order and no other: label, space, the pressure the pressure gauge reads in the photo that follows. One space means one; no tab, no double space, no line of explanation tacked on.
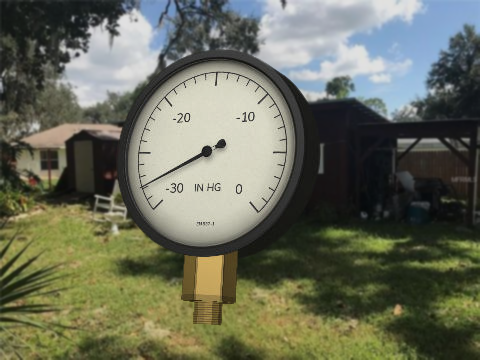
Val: -28 inHg
